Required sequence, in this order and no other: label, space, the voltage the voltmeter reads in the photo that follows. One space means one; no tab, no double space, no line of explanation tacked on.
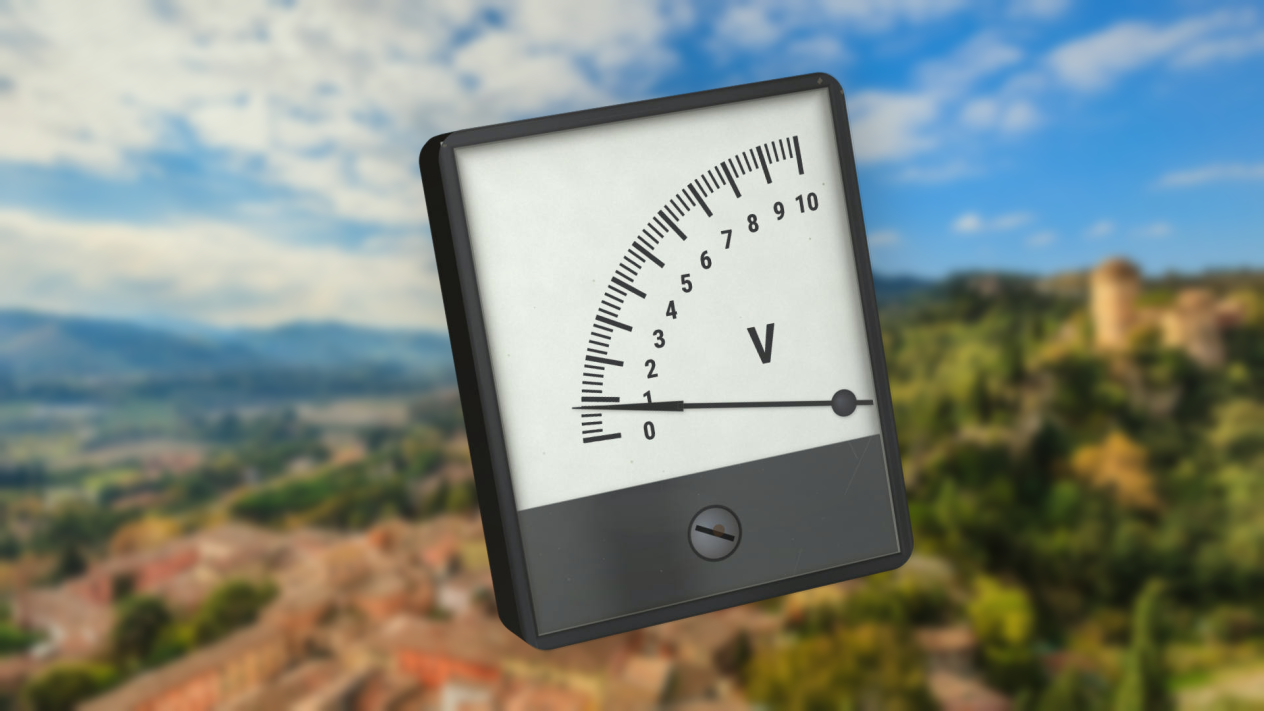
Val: 0.8 V
